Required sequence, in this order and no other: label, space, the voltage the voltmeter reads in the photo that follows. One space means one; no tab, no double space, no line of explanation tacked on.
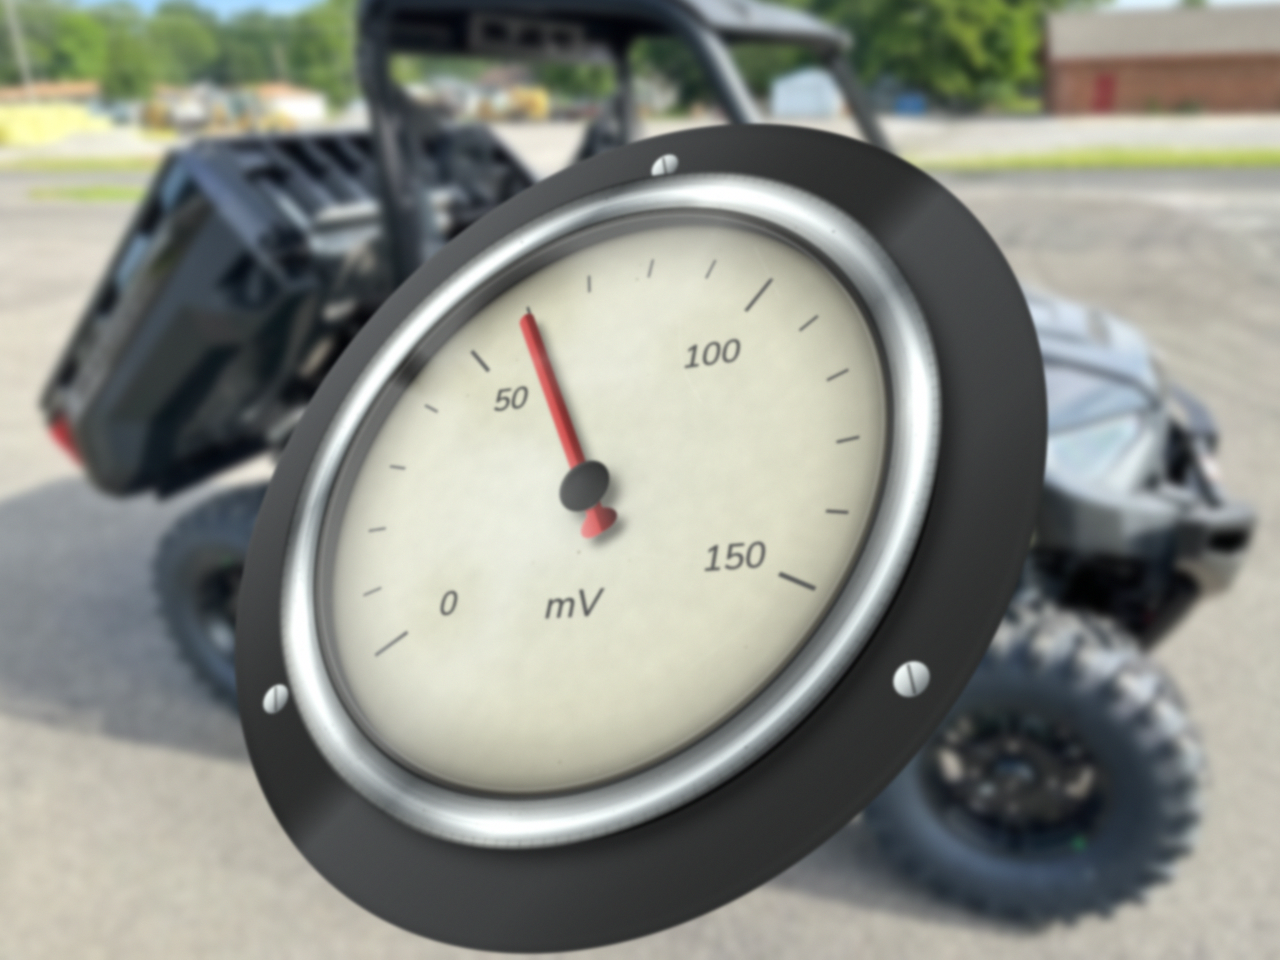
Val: 60 mV
